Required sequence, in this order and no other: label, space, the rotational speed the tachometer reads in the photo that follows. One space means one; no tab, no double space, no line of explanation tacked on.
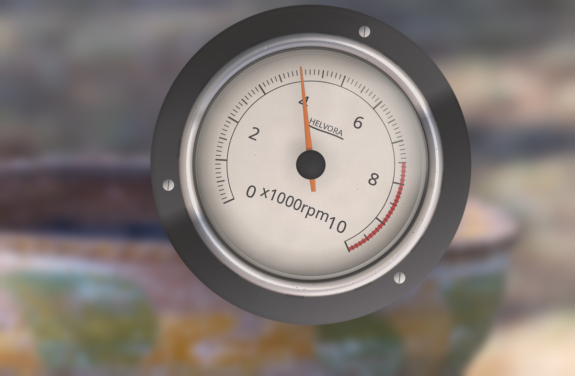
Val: 4000 rpm
